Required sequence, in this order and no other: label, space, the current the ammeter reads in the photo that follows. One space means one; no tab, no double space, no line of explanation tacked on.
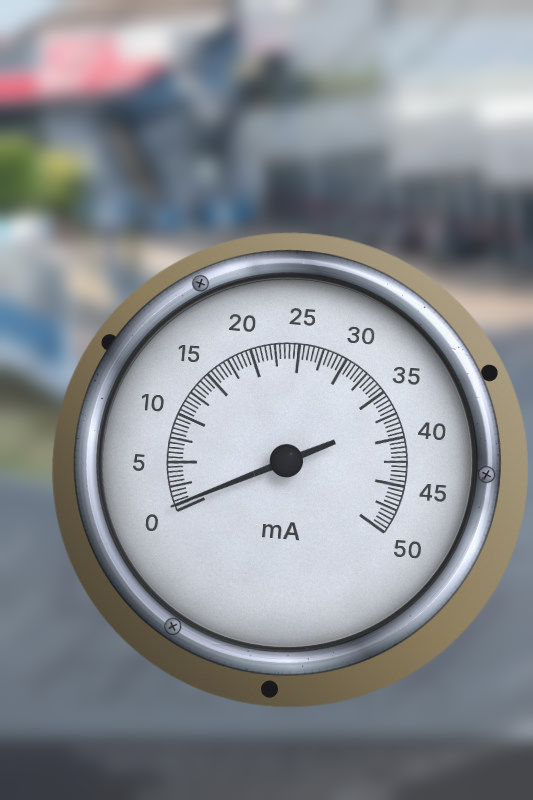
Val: 0.5 mA
